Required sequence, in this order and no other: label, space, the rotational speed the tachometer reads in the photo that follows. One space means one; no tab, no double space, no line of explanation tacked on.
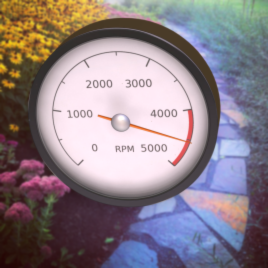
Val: 4500 rpm
